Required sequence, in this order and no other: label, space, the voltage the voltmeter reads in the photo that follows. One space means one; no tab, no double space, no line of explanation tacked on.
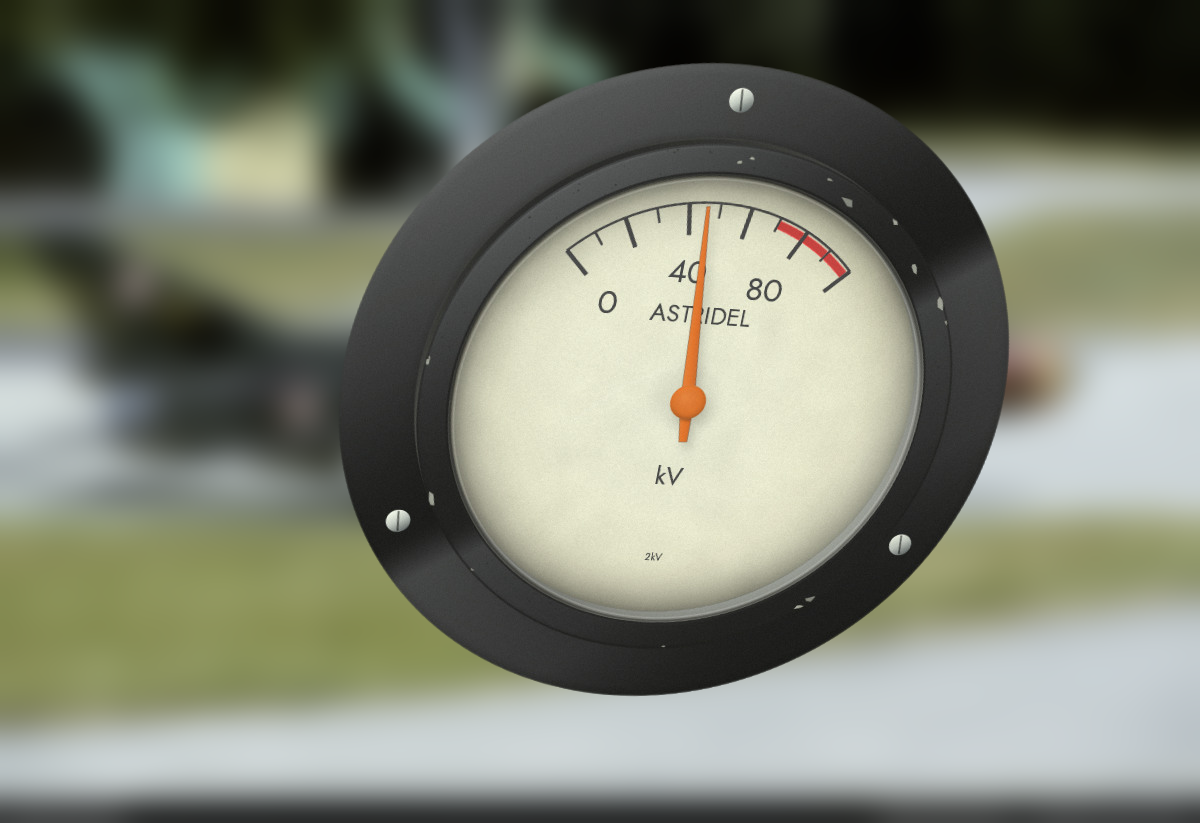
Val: 45 kV
